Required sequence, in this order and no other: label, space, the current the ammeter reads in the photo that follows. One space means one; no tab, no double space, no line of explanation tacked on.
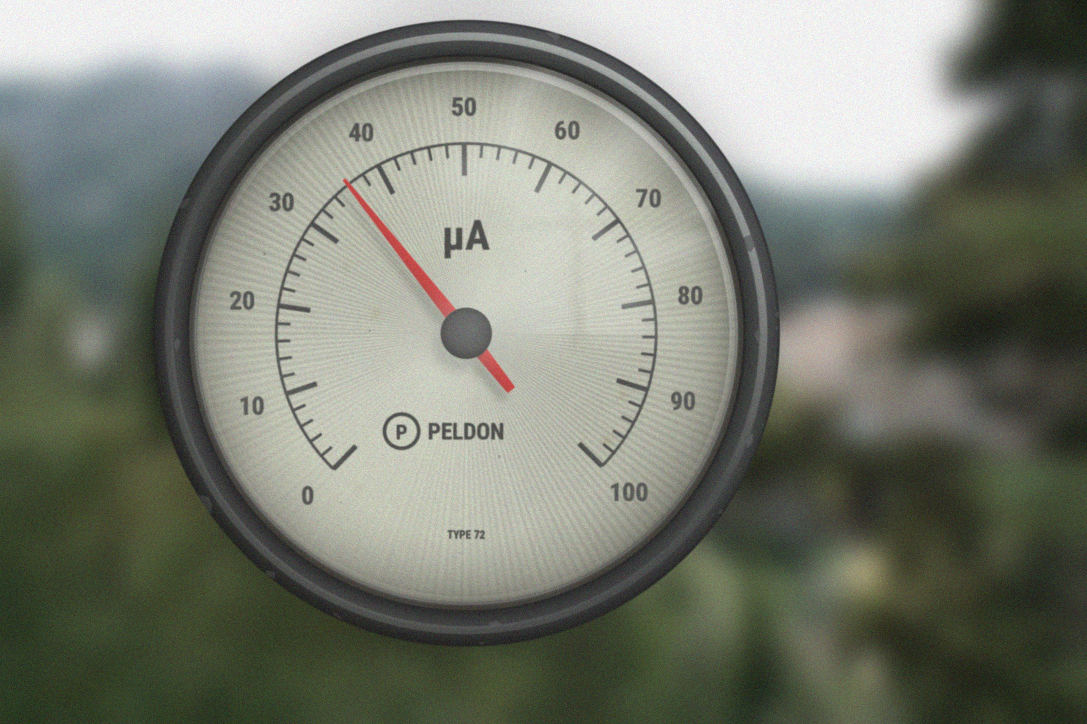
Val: 36 µA
